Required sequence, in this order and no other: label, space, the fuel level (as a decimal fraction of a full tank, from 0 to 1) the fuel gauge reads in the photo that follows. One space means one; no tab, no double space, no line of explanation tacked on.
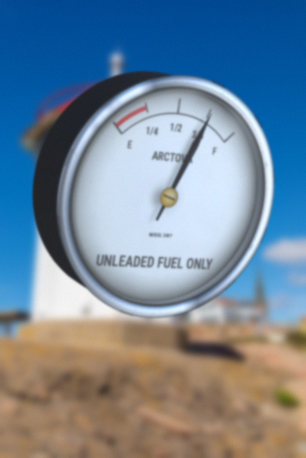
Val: 0.75
